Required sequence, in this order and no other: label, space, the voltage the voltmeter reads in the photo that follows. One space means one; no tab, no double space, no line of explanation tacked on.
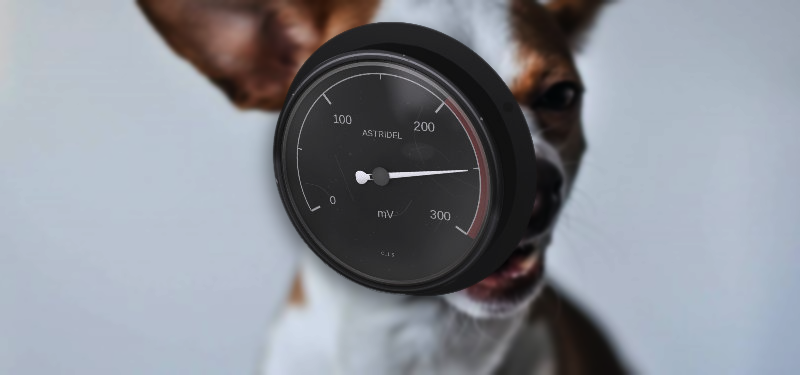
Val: 250 mV
